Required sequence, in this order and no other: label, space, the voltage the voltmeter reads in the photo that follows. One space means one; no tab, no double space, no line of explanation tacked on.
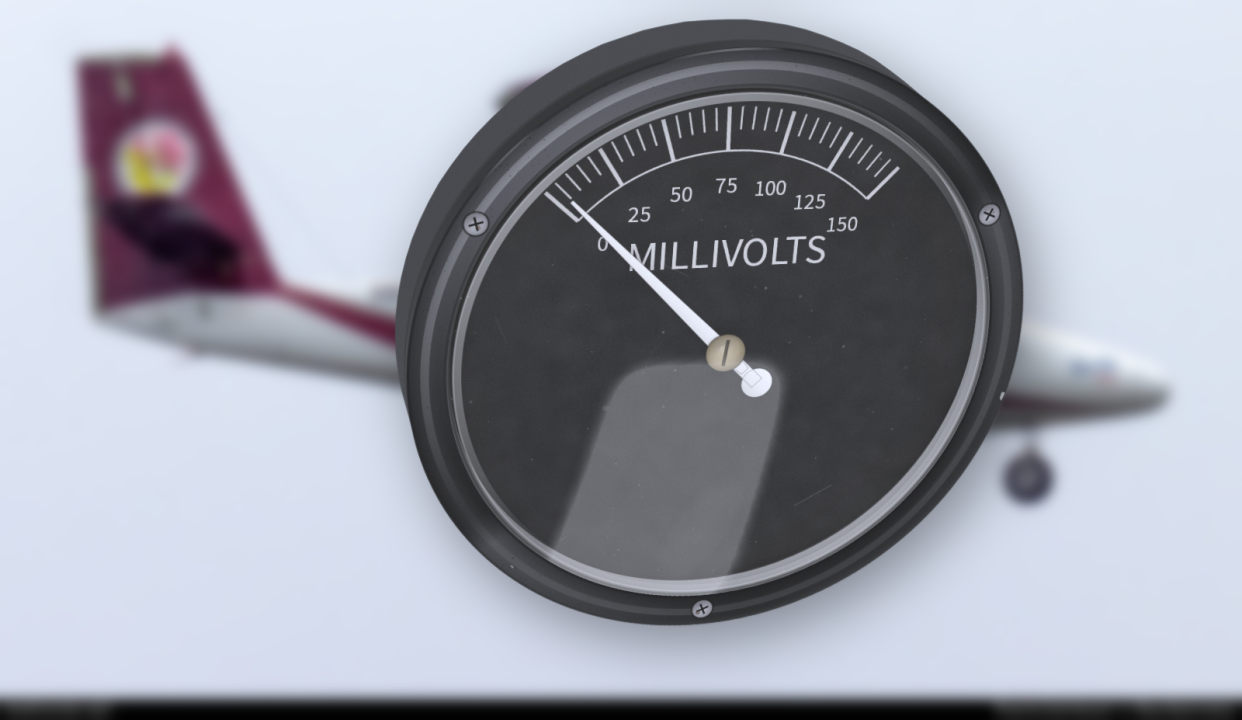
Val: 5 mV
